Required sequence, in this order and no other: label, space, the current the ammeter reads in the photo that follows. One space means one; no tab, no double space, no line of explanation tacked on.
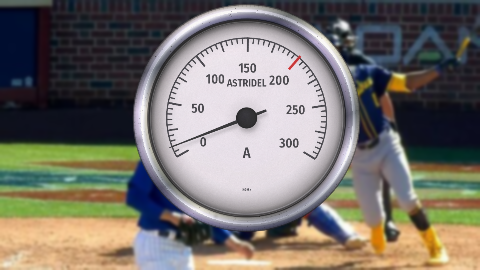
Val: 10 A
